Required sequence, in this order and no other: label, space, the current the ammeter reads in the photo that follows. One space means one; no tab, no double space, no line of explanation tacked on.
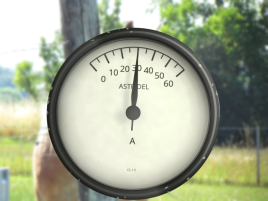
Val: 30 A
